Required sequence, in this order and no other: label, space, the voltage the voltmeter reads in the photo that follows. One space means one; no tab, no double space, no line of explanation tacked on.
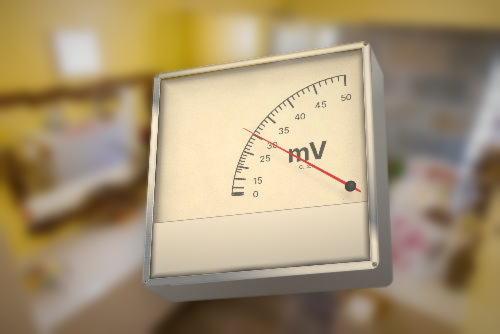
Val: 30 mV
